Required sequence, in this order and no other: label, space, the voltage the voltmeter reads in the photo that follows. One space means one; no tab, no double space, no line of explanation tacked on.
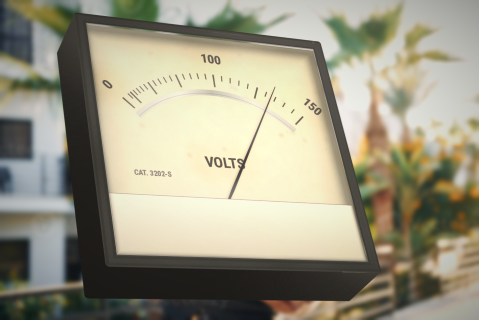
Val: 132.5 V
